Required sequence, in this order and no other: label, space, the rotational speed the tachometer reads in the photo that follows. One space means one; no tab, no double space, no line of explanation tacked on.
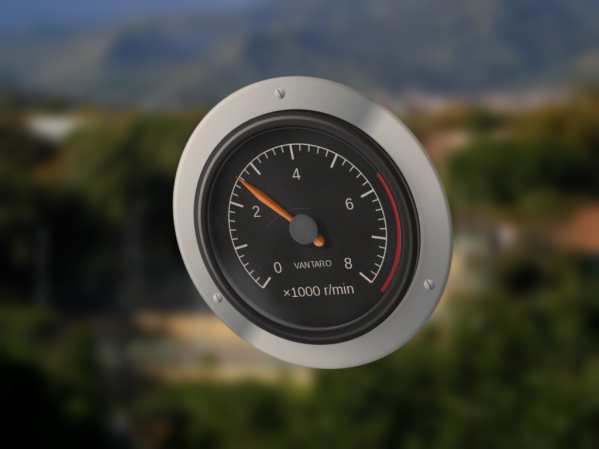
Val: 2600 rpm
